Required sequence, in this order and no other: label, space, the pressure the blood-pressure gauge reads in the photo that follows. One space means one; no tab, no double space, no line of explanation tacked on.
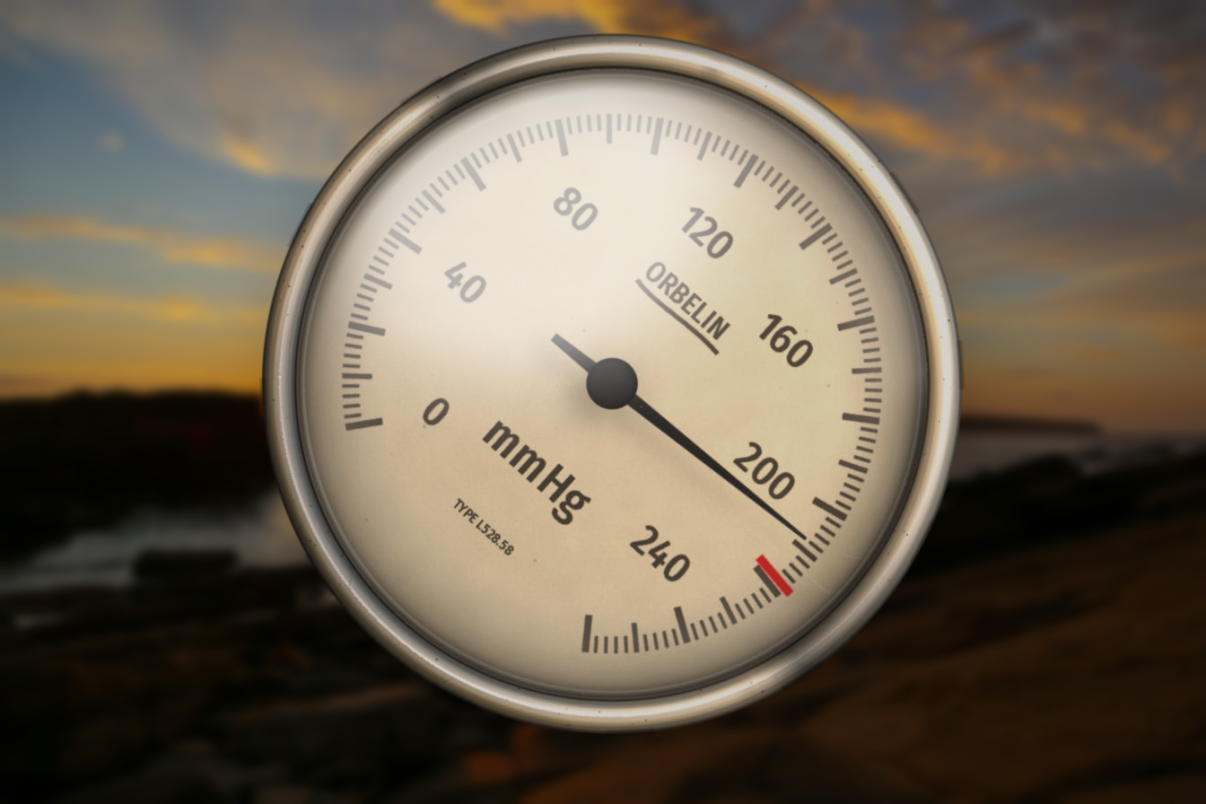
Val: 208 mmHg
